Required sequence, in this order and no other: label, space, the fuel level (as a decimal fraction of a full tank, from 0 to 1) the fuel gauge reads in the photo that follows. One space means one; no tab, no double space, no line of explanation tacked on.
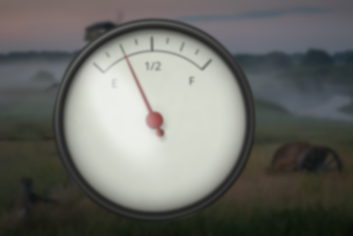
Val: 0.25
